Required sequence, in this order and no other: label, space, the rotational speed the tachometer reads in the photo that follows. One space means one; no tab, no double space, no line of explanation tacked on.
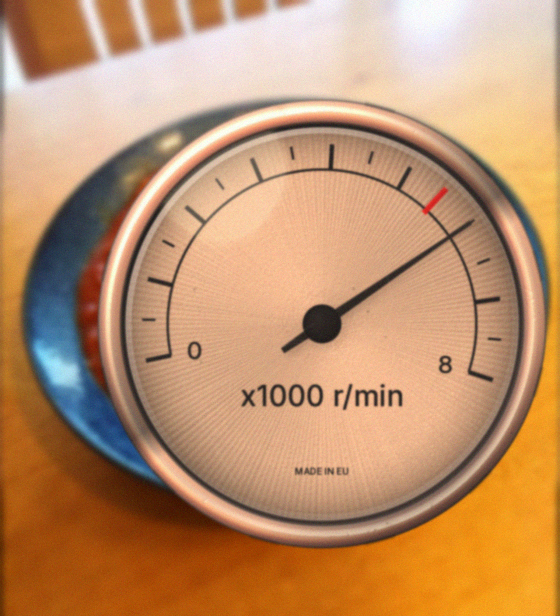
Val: 6000 rpm
